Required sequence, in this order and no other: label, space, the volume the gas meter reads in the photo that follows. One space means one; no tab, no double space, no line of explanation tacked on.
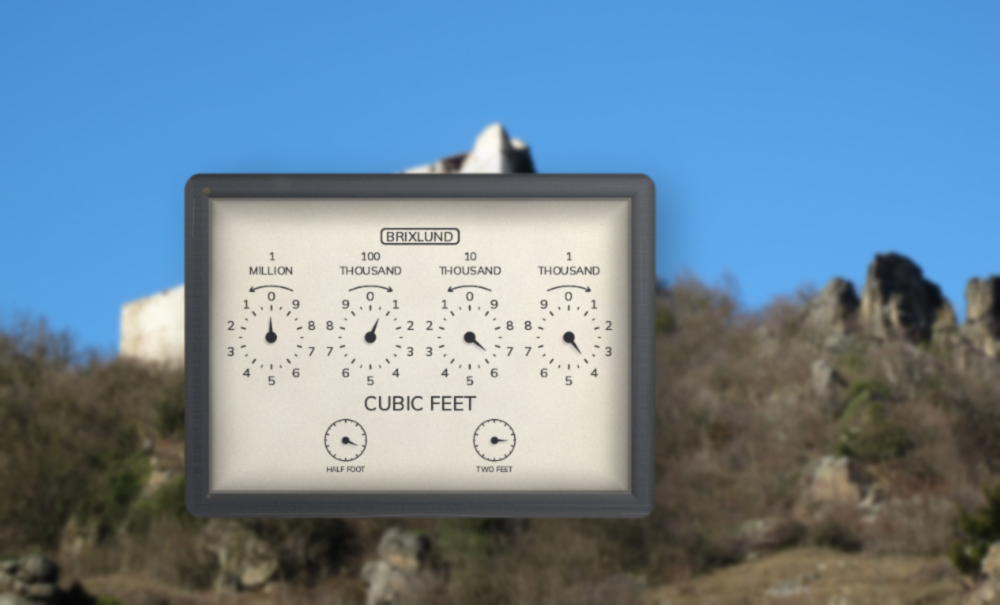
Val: 6400 ft³
